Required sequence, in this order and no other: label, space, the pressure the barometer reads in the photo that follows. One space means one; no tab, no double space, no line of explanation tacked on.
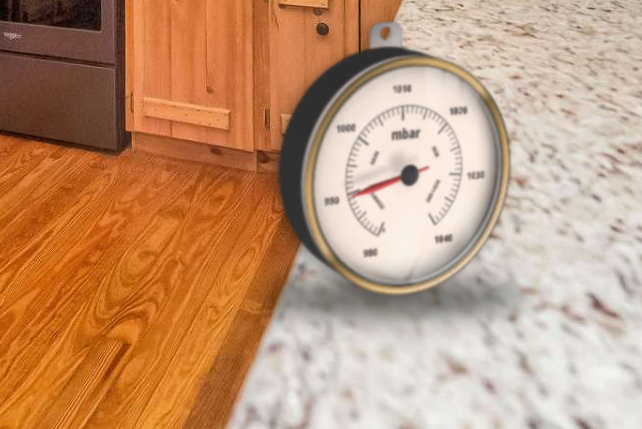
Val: 990 mbar
